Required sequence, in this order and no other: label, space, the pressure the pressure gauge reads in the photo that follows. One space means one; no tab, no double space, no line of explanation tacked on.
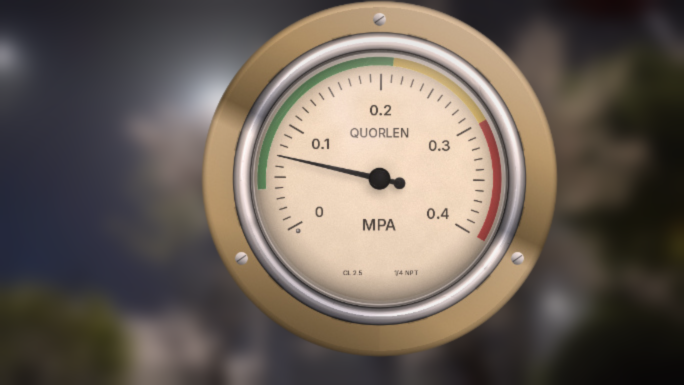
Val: 0.07 MPa
